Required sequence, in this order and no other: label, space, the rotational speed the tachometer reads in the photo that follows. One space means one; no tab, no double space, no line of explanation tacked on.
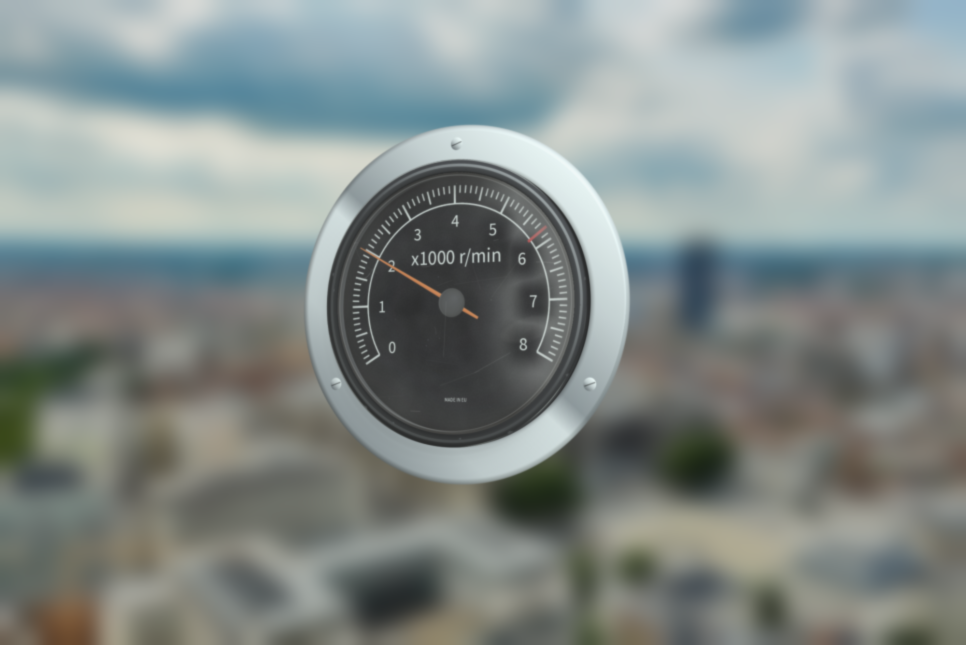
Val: 2000 rpm
